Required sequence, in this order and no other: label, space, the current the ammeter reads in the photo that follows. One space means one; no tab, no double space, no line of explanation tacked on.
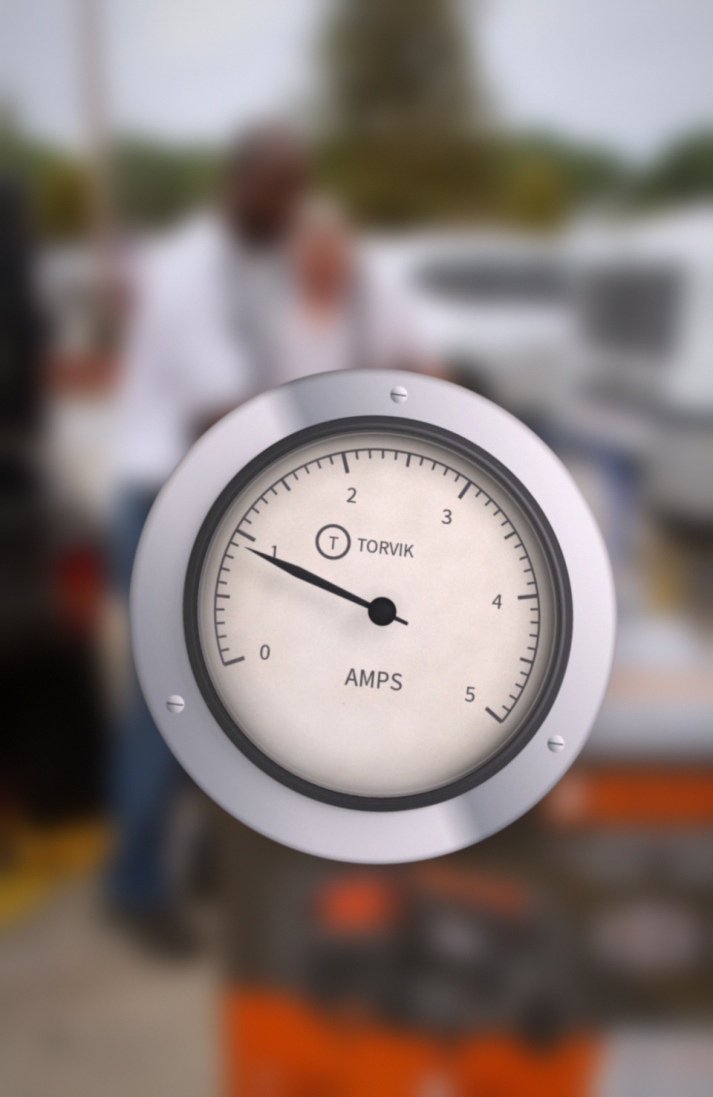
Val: 0.9 A
